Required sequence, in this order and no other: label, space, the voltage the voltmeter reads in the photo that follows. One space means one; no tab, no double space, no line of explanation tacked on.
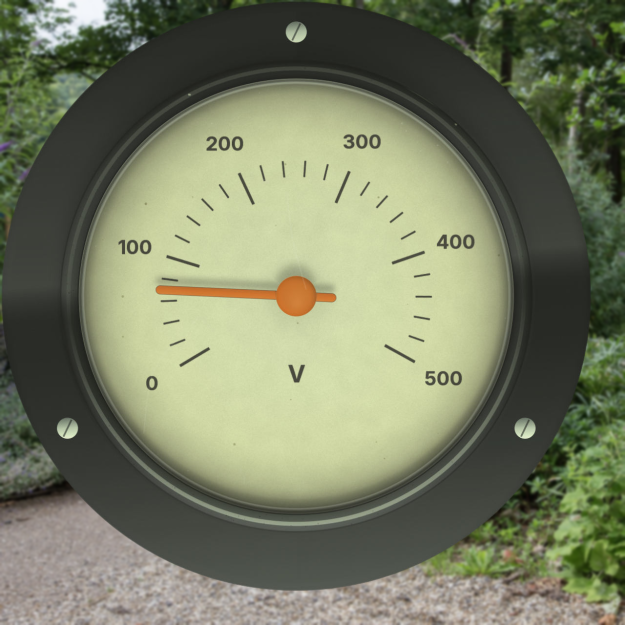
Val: 70 V
